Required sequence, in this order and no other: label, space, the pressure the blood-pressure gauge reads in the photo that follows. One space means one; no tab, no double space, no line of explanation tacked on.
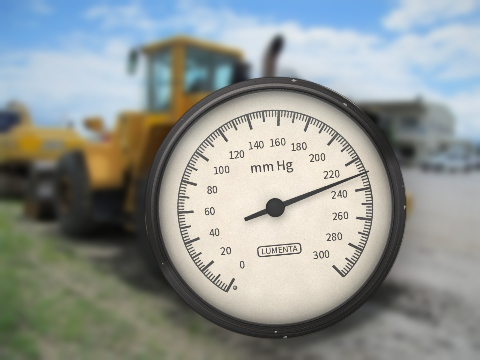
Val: 230 mmHg
